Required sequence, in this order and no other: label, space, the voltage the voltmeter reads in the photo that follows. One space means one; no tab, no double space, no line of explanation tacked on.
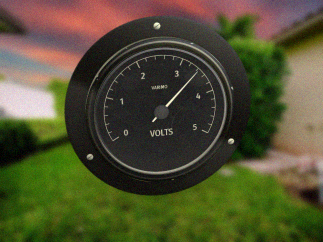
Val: 3.4 V
